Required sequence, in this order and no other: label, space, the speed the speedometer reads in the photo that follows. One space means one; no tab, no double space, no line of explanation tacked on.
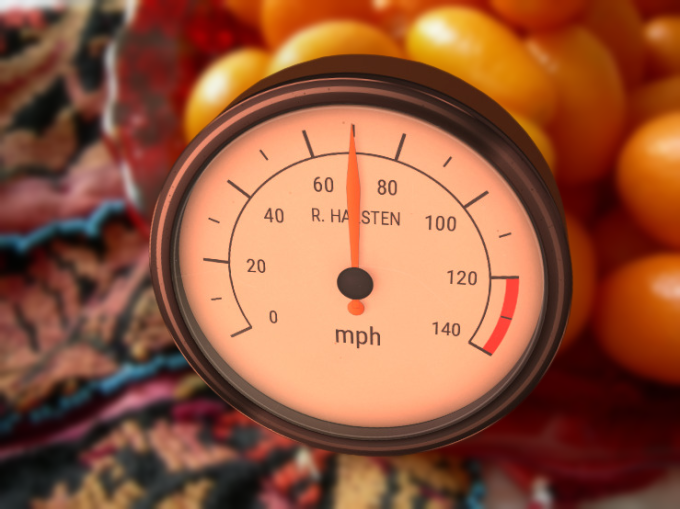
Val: 70 mph
